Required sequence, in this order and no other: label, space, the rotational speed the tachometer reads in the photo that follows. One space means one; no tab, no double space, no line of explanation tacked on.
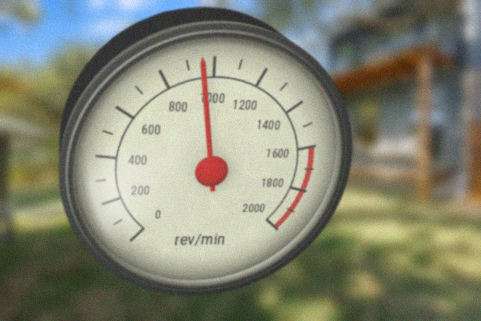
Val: 950 rpm
